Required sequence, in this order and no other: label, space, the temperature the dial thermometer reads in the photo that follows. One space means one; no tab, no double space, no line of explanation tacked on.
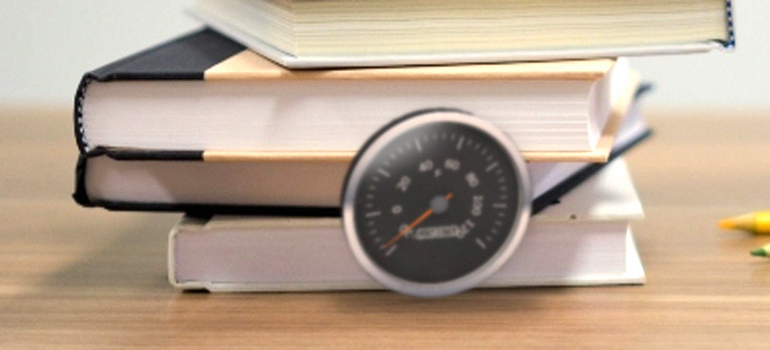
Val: -16 °F
